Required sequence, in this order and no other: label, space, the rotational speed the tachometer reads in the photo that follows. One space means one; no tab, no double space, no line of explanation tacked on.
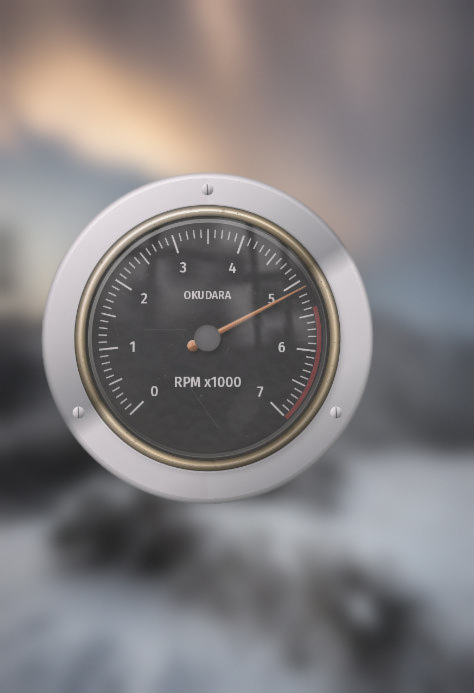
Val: 5100 rpm
